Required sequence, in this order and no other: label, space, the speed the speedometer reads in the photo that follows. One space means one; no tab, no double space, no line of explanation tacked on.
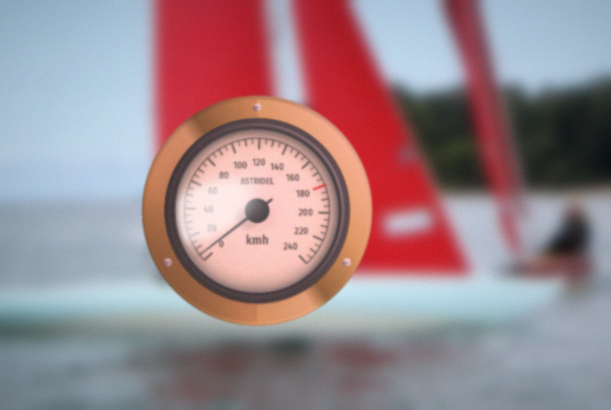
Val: 5 km/h
